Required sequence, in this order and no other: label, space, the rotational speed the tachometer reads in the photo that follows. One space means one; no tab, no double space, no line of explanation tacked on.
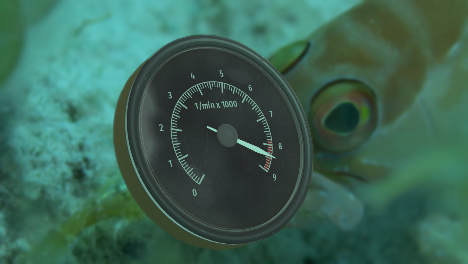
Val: 8500 rpm
